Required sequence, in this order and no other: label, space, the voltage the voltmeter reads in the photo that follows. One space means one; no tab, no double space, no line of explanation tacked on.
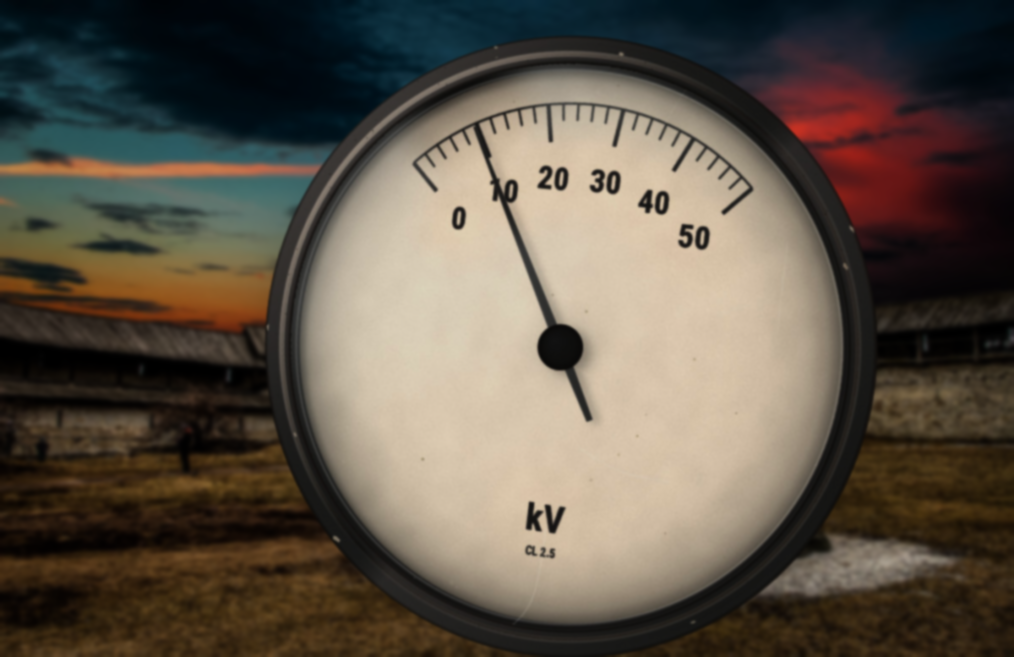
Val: 10 kV
